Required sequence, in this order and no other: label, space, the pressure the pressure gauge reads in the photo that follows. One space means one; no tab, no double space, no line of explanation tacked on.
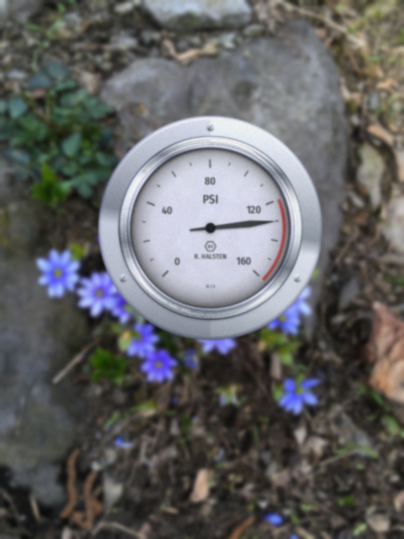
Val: 130 psi
